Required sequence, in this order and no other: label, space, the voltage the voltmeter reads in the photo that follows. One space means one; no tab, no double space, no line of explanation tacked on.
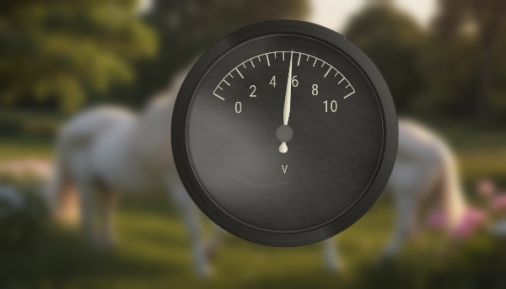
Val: 5.5 V
